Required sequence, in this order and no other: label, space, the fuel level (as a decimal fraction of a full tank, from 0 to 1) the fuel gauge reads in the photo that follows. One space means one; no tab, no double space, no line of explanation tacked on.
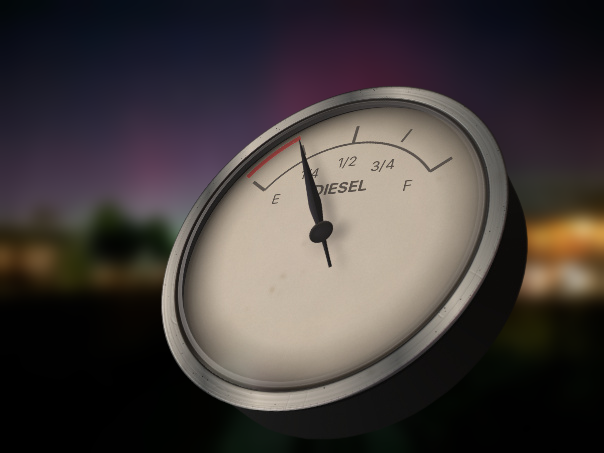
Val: 0.25
